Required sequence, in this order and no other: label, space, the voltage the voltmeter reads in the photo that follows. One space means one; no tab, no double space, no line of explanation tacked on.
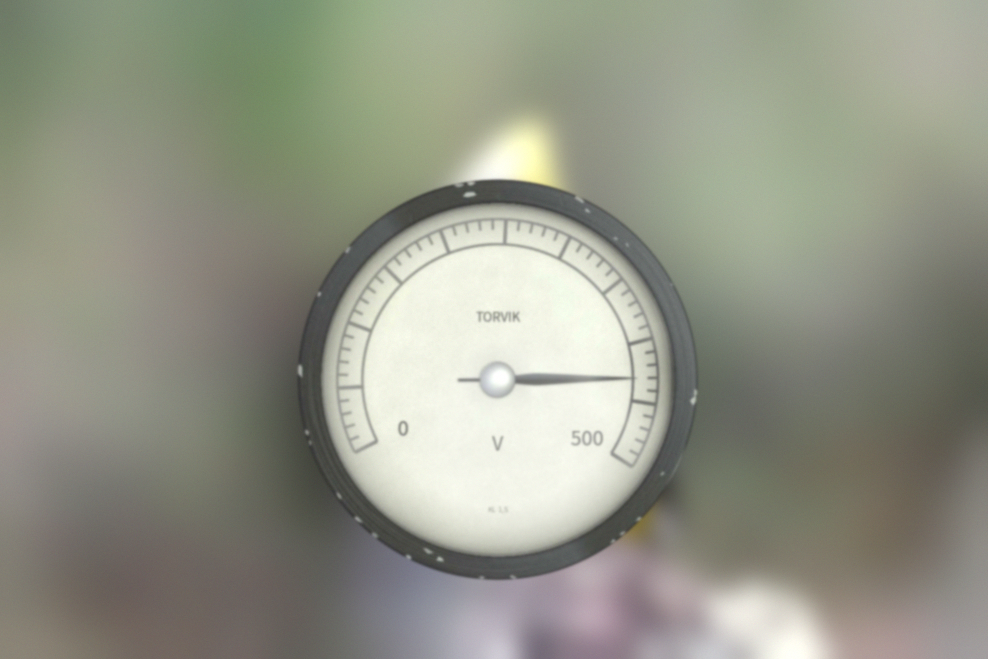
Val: 430 V
